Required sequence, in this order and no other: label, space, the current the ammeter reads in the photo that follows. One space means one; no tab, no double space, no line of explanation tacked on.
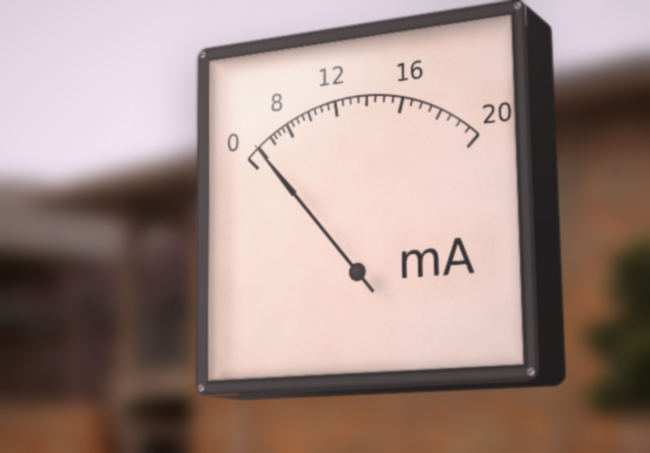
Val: 4 mA
